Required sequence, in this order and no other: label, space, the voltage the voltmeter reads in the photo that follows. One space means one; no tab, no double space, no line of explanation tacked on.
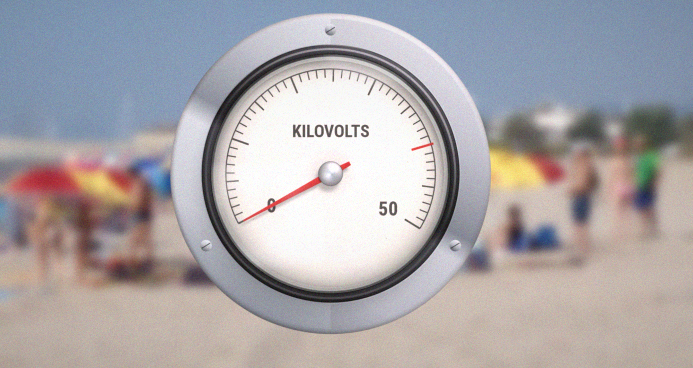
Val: 0 kV
